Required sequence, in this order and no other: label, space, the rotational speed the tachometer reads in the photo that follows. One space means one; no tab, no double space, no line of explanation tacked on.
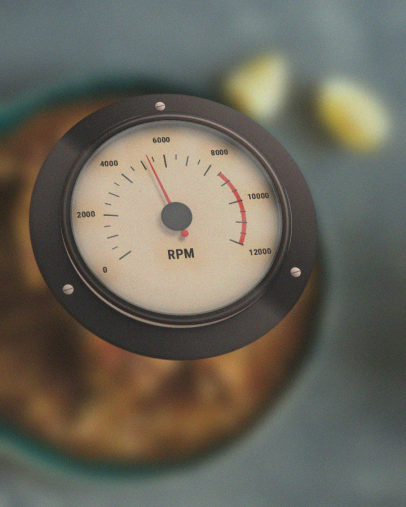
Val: 5250 rpm
